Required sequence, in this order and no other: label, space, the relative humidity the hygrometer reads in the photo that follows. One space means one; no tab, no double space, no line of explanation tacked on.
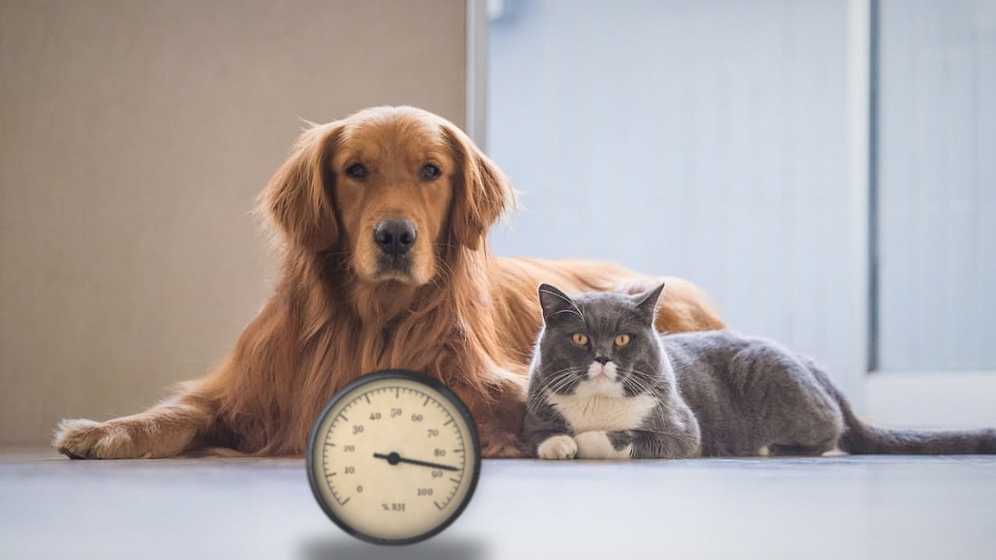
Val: 86 %
